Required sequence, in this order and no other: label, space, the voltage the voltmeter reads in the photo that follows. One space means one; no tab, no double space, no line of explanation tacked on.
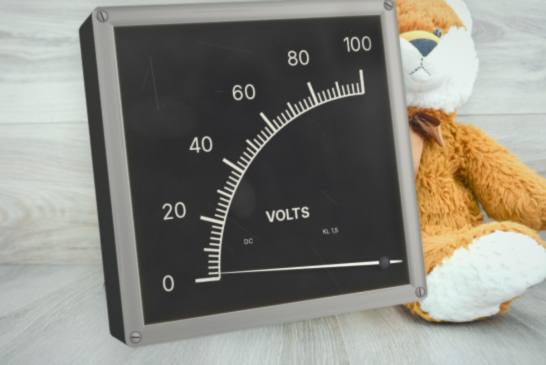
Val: 2 V
